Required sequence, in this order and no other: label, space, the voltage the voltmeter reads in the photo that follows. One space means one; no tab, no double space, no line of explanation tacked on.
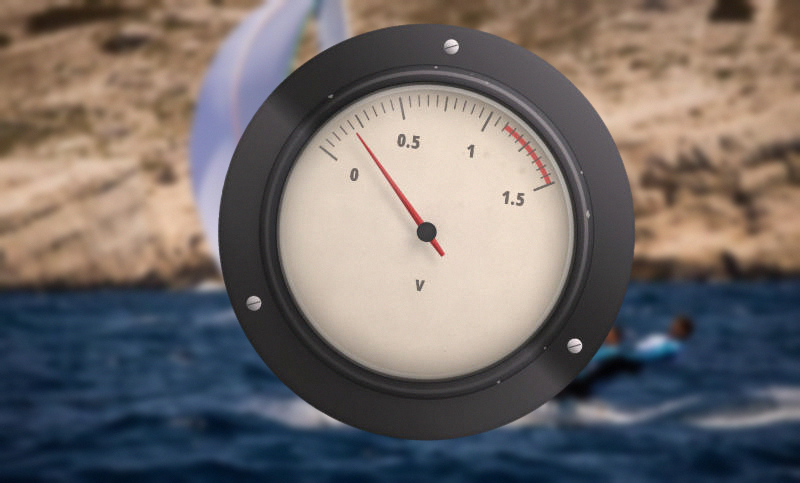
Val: 0.2 V
